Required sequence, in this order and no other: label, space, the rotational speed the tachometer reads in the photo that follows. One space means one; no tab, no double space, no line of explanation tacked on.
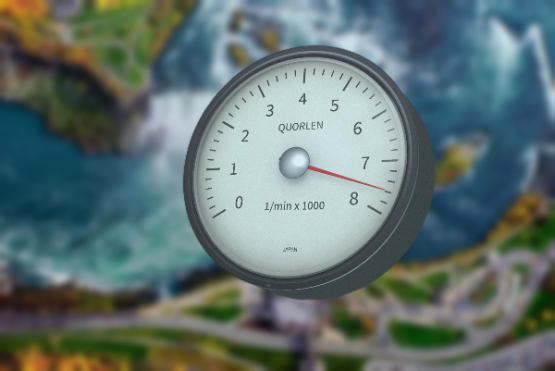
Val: 7600 rpm
